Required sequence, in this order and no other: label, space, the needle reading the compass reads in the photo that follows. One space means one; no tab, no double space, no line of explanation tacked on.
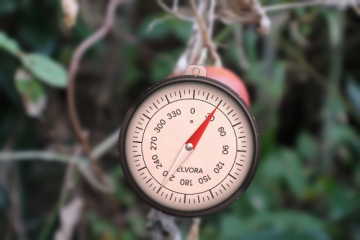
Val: 30 °
